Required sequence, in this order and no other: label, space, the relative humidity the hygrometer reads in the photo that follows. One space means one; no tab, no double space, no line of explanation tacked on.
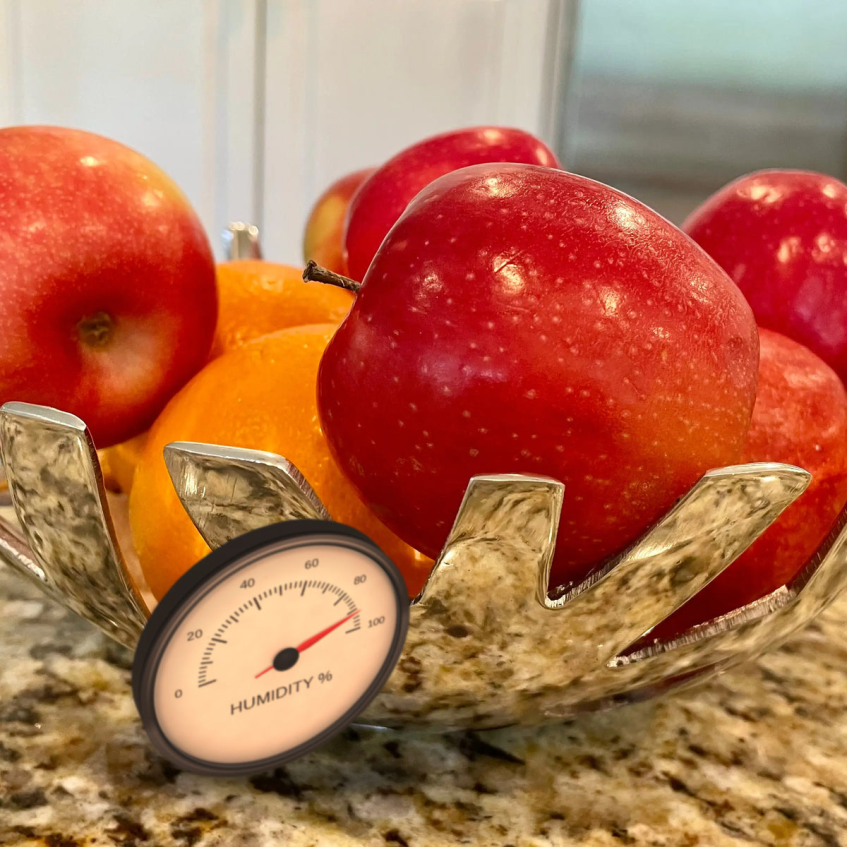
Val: 90 %
